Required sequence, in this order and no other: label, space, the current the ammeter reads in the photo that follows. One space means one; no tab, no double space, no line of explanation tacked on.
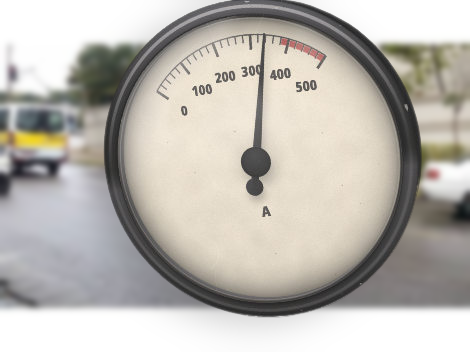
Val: 340 A
